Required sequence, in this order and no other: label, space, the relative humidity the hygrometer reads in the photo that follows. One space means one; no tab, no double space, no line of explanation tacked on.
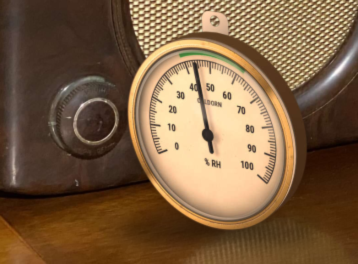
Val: 45 %
